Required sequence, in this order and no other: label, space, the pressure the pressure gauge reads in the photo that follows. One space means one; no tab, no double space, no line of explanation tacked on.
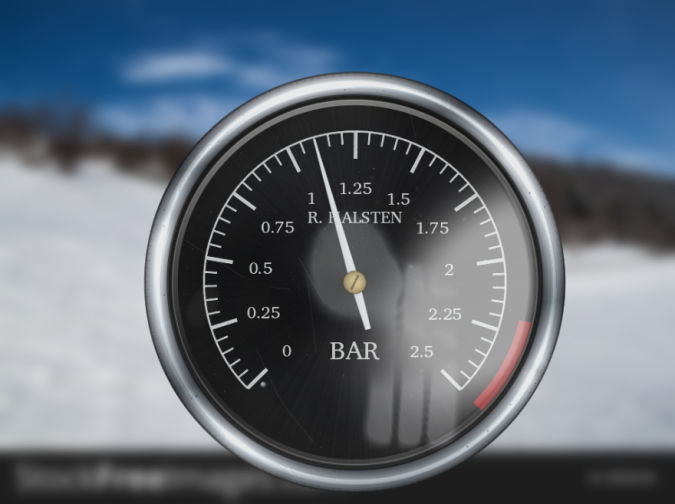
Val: 1.1 bar
